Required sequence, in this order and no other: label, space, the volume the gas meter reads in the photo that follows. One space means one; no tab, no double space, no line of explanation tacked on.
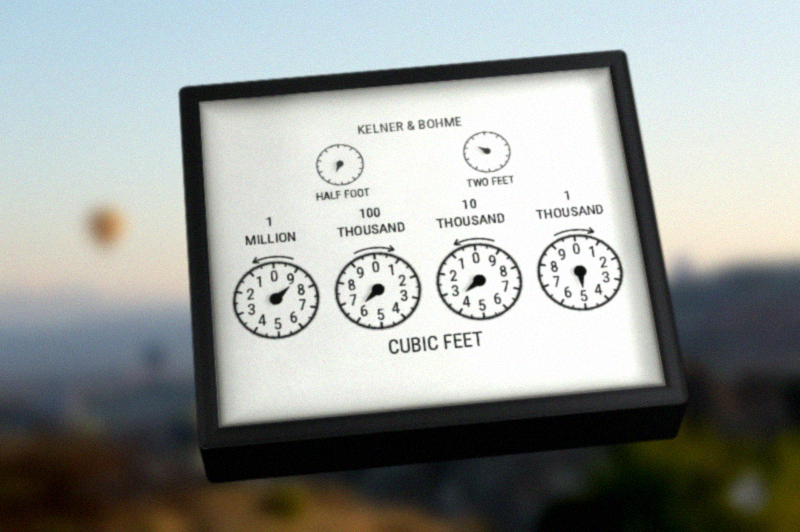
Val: 863500 ft³
